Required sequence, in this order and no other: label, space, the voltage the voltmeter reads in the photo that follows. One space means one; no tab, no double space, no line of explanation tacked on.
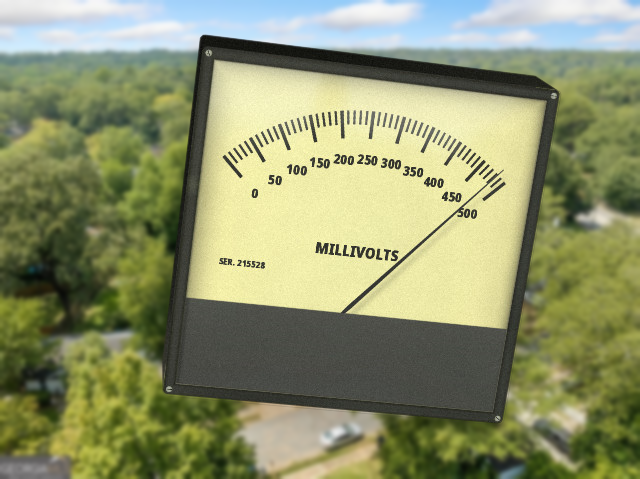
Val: 480 mV
